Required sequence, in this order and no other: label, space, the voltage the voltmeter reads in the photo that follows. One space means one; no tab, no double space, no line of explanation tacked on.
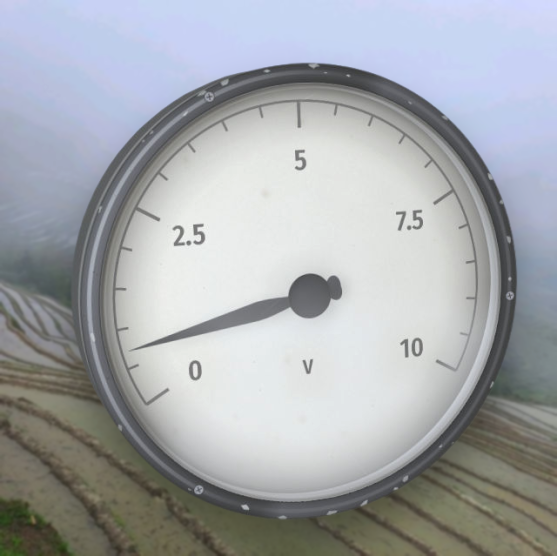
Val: 0.75 V
